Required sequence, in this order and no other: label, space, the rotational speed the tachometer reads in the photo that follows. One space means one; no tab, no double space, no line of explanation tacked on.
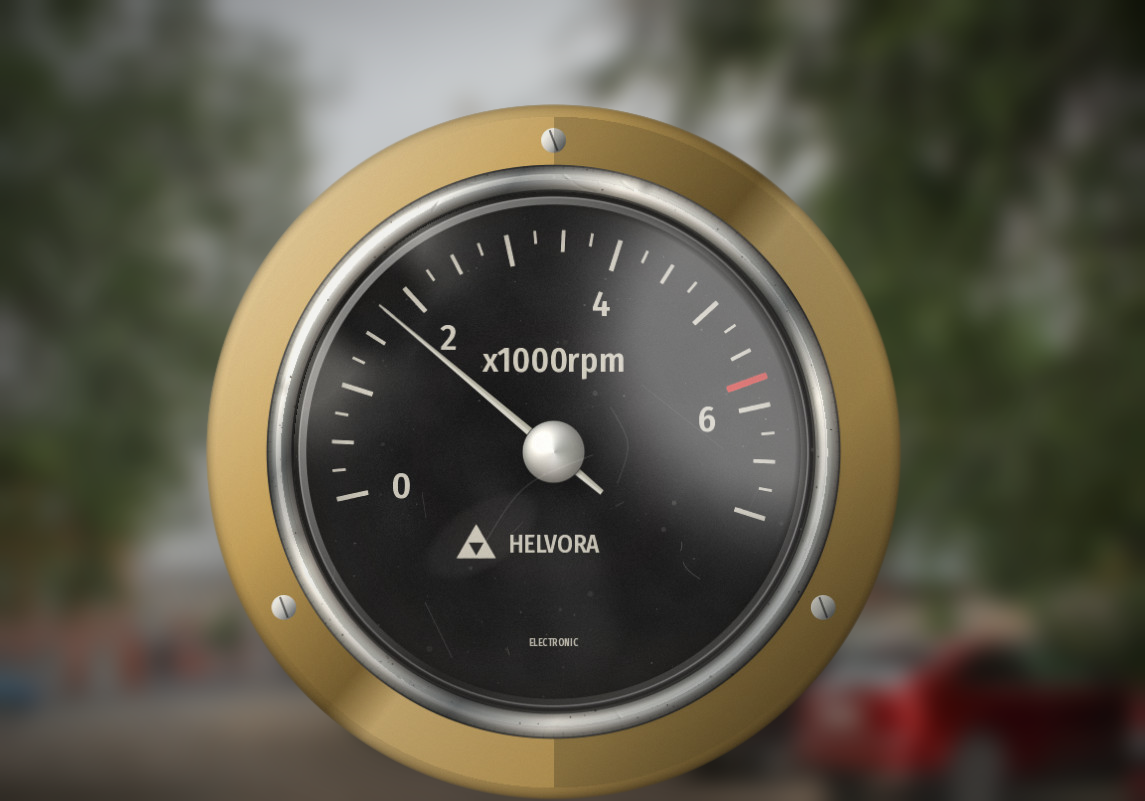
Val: 1750 rpm
